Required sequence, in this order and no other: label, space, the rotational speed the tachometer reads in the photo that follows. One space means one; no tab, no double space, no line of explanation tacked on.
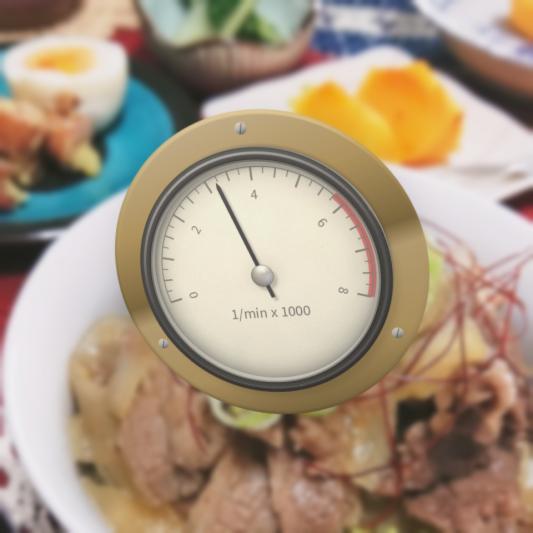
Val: 3250 rpm
